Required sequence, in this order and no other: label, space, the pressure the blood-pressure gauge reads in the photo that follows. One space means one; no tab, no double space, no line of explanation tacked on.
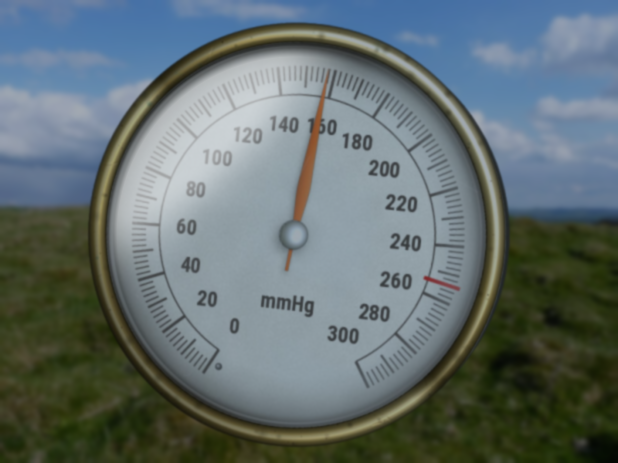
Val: 158 mmHg
